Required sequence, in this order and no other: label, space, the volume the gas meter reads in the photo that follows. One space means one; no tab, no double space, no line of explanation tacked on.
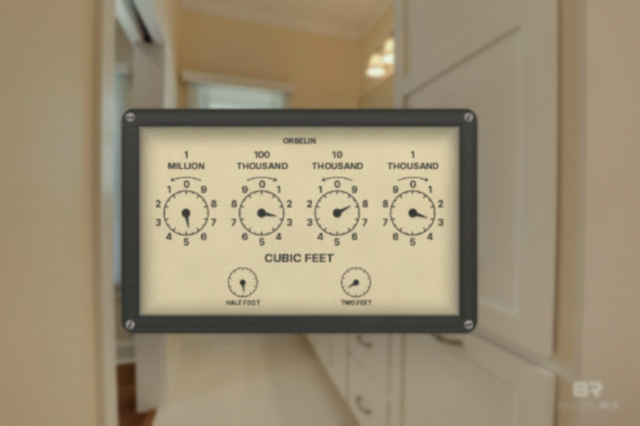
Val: 528300 ft³
